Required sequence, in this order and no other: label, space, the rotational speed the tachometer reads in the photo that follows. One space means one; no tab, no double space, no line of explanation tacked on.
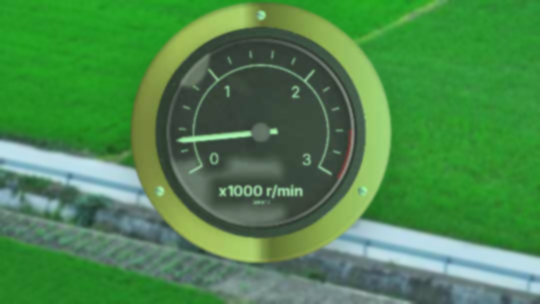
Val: 300 rpm
